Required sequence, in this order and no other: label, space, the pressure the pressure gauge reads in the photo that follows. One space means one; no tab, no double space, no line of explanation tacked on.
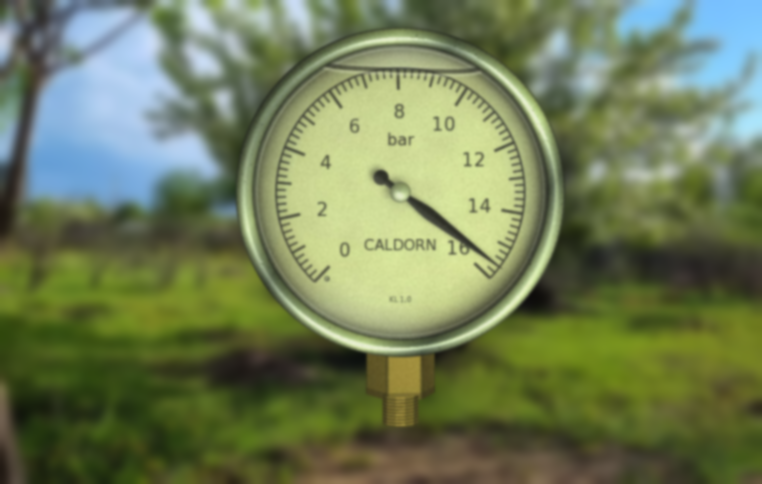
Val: 15.6 bar
